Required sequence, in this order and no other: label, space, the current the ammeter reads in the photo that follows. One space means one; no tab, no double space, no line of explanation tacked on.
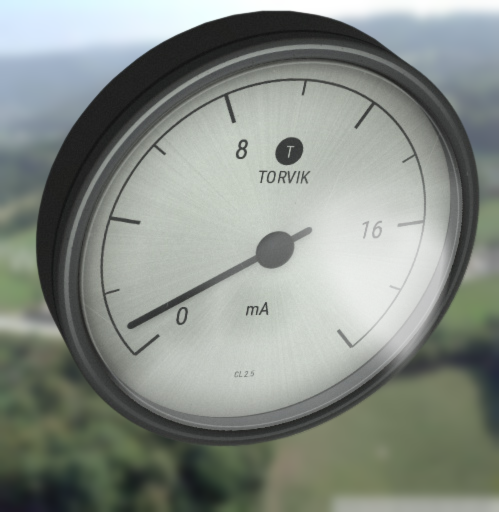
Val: 1 mA
